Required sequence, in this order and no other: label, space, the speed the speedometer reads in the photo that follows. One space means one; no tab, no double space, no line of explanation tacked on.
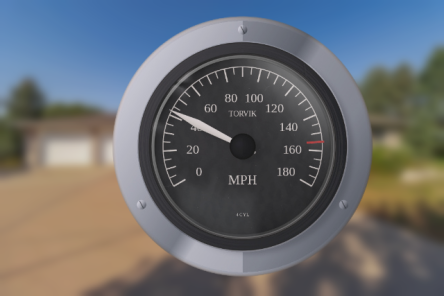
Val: 42.5 mph
